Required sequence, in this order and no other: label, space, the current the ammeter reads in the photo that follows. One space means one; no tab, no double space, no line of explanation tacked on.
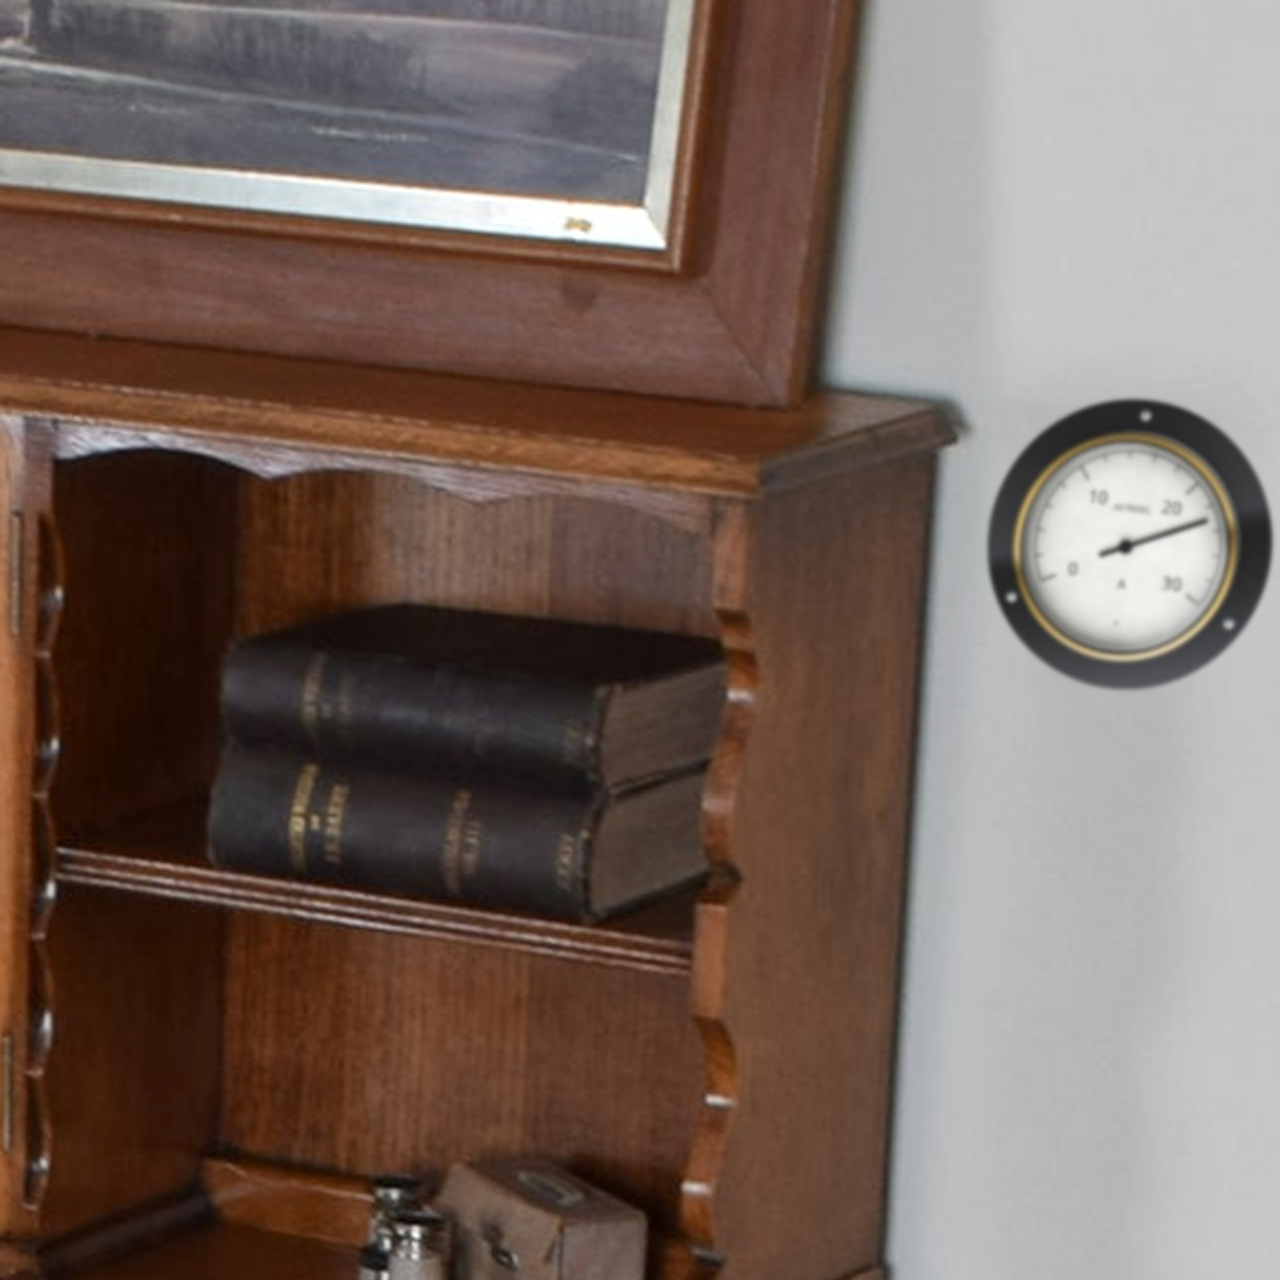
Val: 23 A
